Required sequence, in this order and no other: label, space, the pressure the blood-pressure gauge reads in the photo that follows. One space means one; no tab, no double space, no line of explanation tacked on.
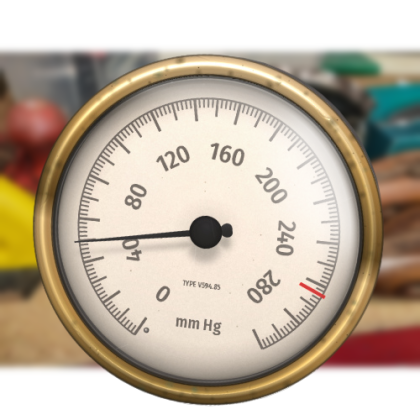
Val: 50 mmHg
